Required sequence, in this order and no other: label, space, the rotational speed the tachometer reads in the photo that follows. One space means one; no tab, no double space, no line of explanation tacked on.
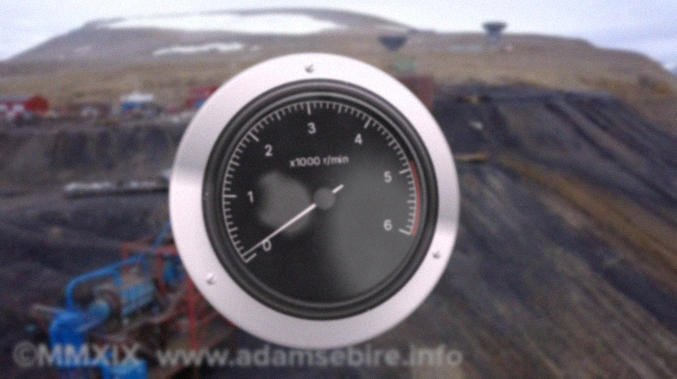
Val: 100 rpm
